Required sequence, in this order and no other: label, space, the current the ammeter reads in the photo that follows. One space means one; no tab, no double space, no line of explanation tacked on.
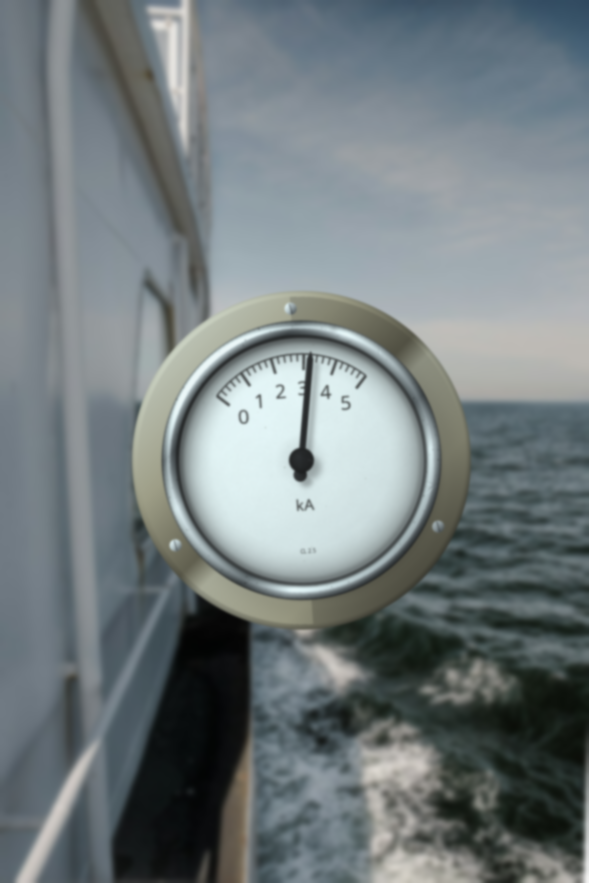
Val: 3.2 kA
